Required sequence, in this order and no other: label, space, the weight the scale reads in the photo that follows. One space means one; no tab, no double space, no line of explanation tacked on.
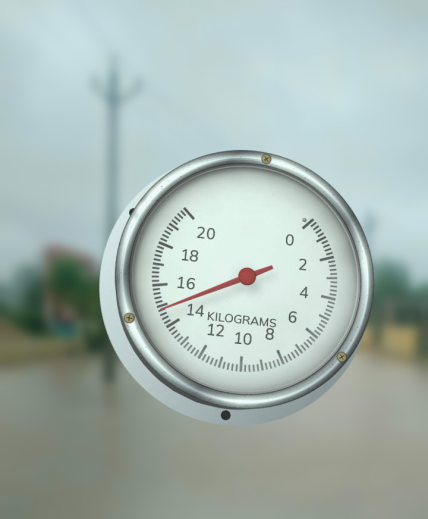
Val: 14.8 kg
